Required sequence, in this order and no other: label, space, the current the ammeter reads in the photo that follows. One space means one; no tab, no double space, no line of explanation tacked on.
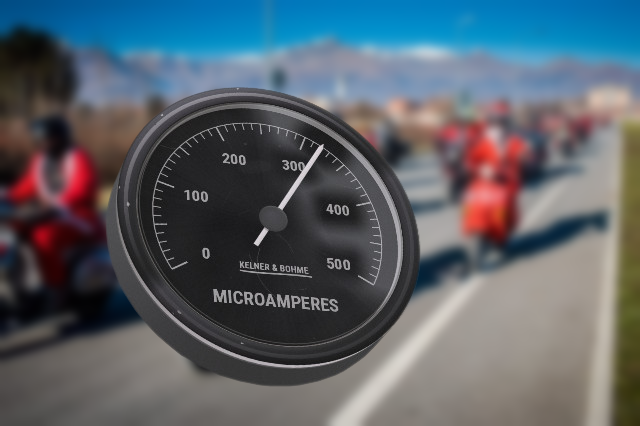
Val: 320 µA
